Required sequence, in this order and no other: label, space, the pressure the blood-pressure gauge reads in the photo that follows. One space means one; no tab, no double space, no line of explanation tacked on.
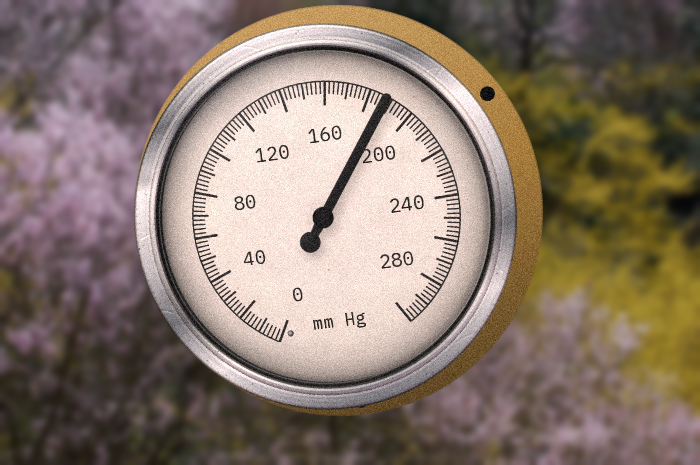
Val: 188 mmHg
